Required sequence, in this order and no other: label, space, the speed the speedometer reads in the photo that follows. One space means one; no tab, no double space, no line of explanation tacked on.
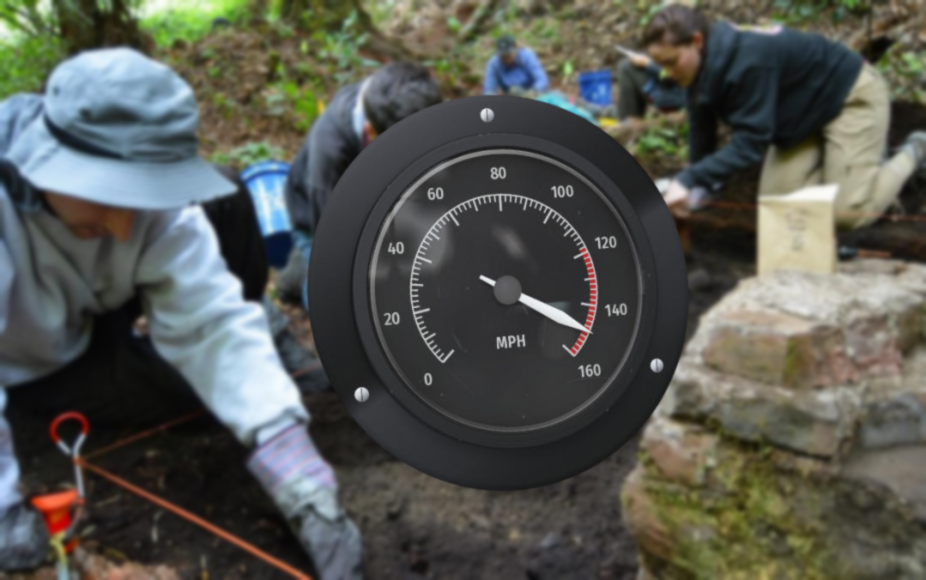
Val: 150 mph
